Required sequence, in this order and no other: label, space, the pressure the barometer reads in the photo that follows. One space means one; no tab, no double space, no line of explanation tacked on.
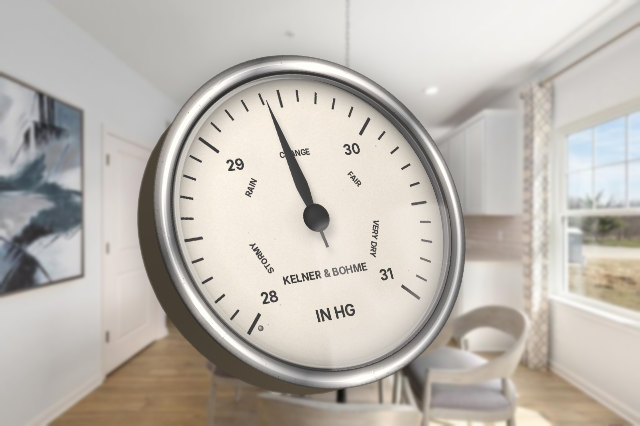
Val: 29.4 inHg
